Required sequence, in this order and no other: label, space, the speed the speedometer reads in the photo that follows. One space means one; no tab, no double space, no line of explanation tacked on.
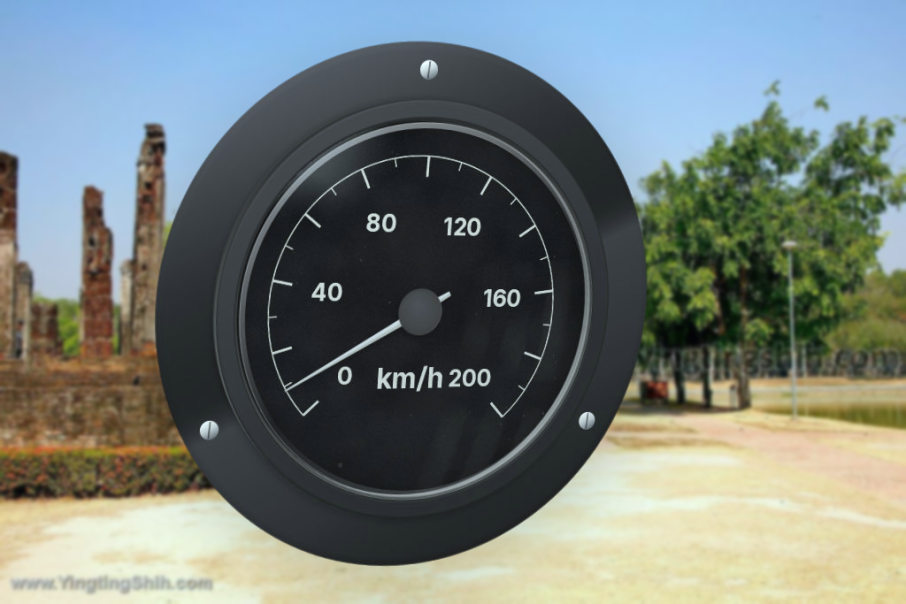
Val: 10 km/h
